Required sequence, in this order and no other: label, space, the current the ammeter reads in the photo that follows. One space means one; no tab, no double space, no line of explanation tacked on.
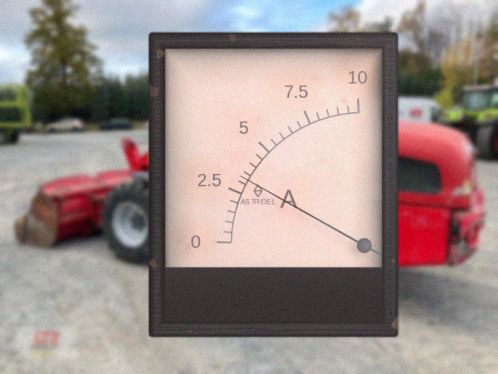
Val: 3.25 A
